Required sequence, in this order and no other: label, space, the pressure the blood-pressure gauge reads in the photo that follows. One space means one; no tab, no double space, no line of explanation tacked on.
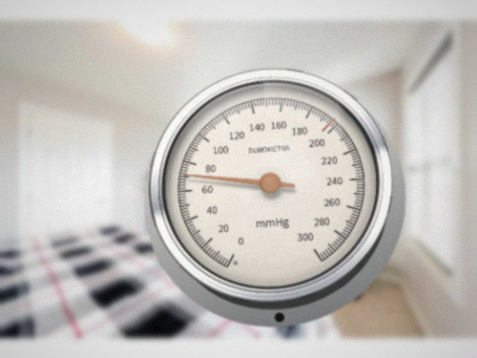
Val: 70 mmHg
